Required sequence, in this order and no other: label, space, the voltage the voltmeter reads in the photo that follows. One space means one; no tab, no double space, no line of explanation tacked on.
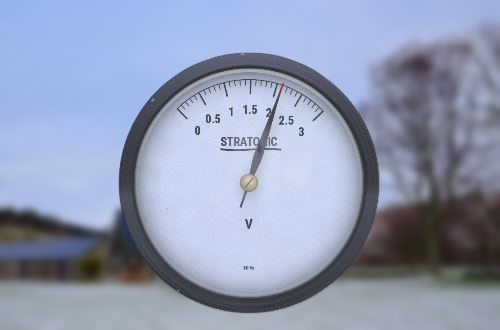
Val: 2.1 V
